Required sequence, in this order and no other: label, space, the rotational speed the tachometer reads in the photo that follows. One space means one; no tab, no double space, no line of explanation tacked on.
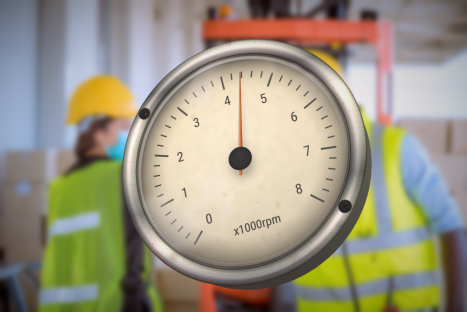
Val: 4400 rpm
